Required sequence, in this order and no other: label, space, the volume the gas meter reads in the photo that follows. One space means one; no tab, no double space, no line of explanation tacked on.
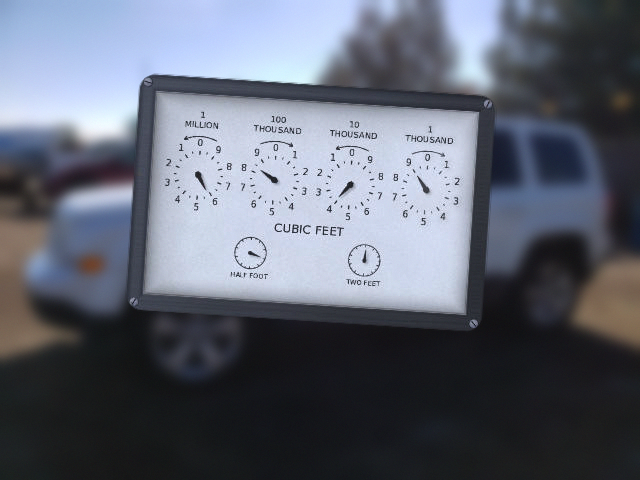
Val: 583900 ft³
